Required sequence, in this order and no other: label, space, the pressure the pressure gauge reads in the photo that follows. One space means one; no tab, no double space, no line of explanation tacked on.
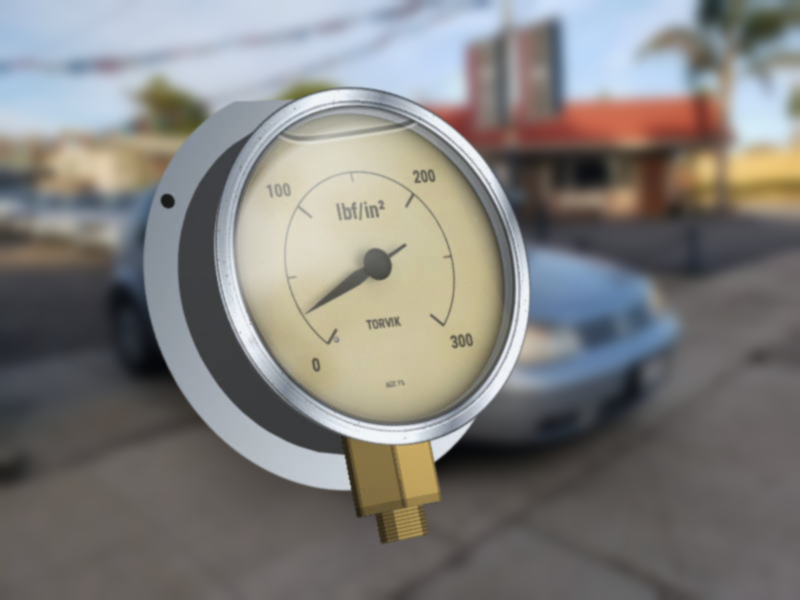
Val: 25 psi
